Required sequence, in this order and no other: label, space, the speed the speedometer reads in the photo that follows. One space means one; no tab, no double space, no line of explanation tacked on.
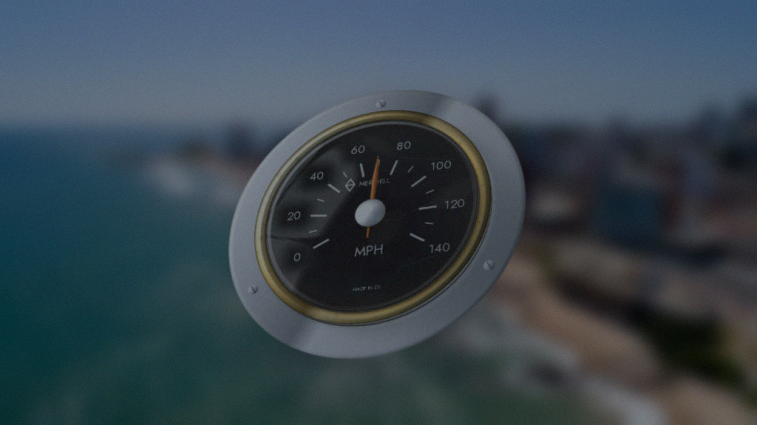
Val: 70 mph
